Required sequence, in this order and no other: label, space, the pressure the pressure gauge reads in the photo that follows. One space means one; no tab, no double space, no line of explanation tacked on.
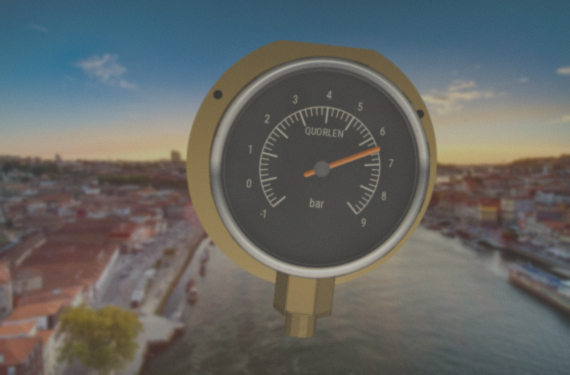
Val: 6.4 bar
